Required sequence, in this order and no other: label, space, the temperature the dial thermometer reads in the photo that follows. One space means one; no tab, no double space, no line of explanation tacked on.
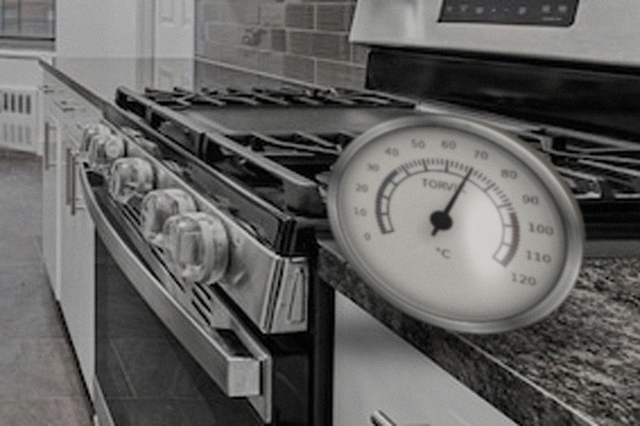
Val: 70 °C
